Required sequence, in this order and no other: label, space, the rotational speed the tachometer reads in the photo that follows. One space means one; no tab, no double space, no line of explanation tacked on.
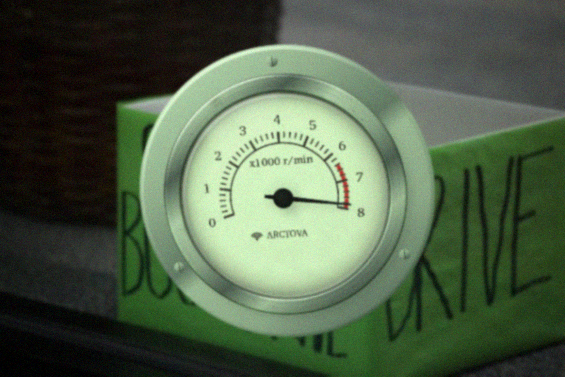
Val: 7800 rpm
